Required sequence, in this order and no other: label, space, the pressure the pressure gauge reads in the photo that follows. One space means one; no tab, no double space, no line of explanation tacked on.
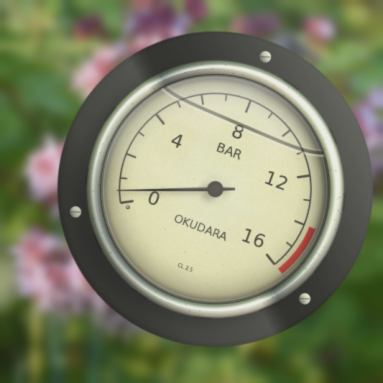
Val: 0.5 bar
